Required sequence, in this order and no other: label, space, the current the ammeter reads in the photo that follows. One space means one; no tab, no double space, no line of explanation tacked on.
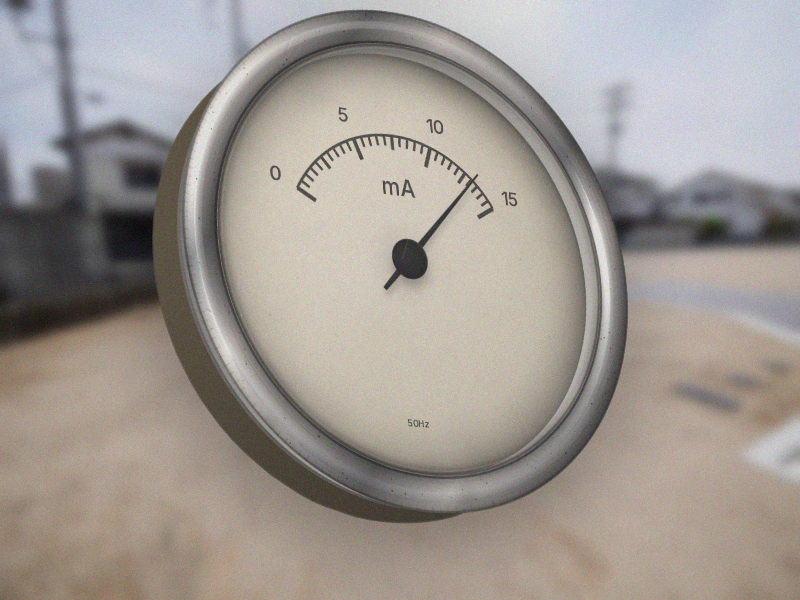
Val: 13 mA
